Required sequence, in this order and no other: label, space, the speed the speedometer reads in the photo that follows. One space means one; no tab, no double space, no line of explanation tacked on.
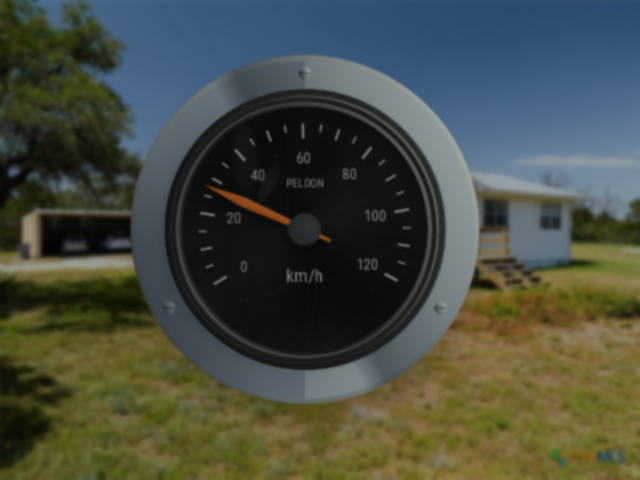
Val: 27.5 km/h
